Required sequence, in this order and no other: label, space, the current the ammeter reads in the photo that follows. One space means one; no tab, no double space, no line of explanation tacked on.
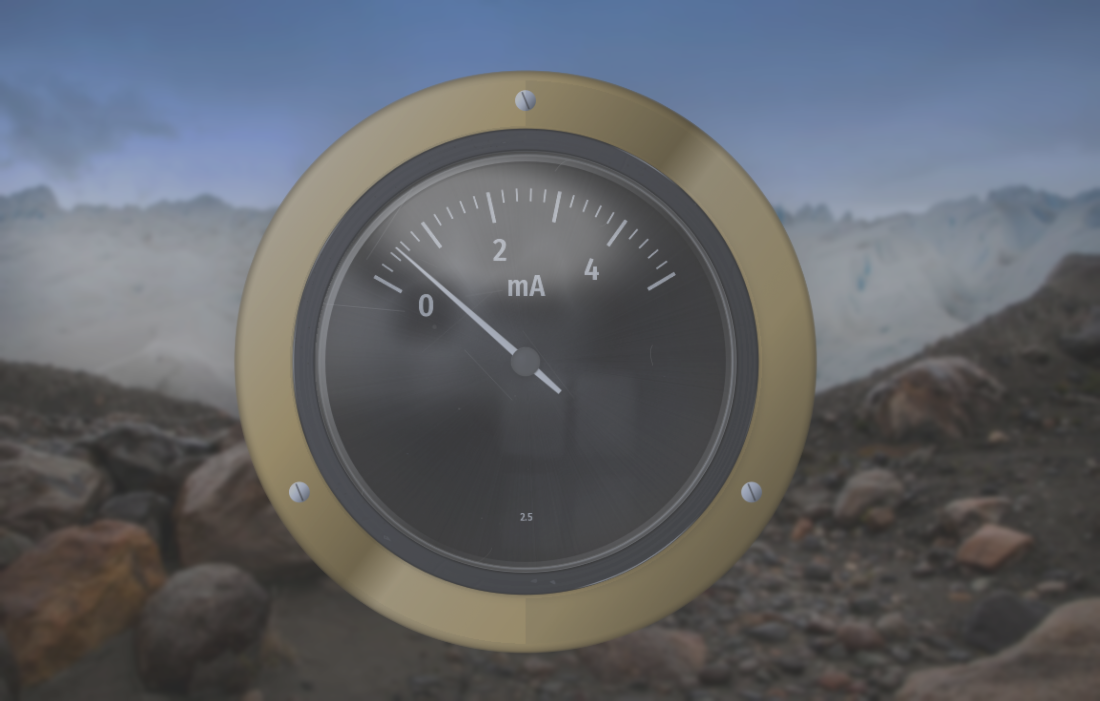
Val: 0.5 mA
